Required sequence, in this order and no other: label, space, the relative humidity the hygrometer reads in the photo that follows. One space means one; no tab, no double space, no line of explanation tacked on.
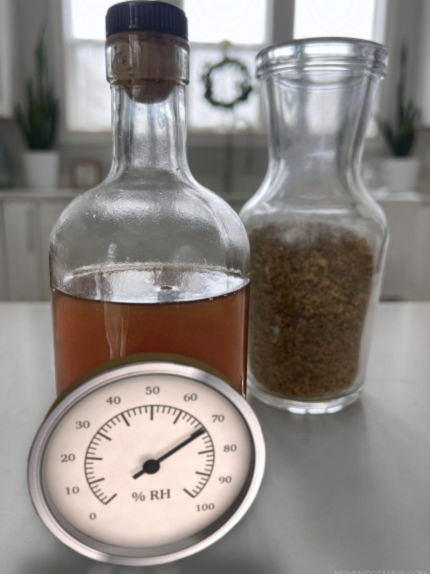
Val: 70 %
